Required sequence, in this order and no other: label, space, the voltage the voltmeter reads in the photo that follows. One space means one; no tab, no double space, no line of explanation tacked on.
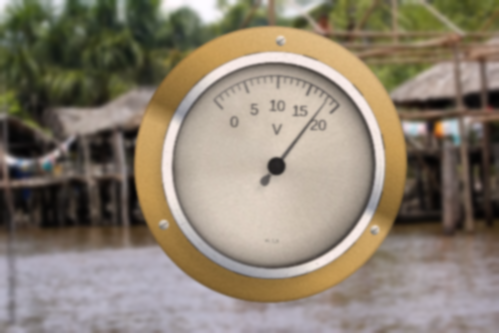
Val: 18 V
